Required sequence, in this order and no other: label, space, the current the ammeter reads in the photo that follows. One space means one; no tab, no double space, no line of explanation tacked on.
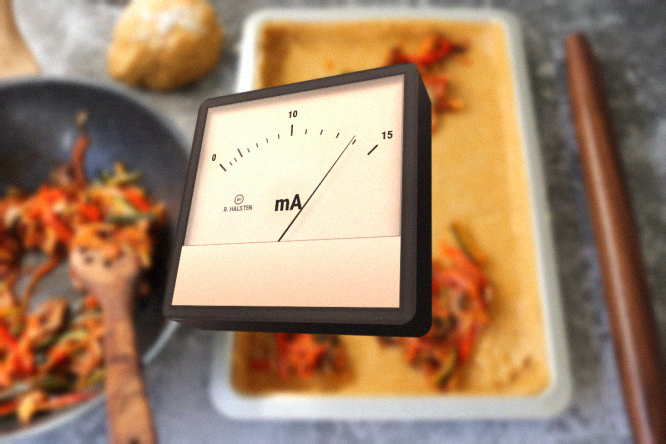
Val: 14 mA
